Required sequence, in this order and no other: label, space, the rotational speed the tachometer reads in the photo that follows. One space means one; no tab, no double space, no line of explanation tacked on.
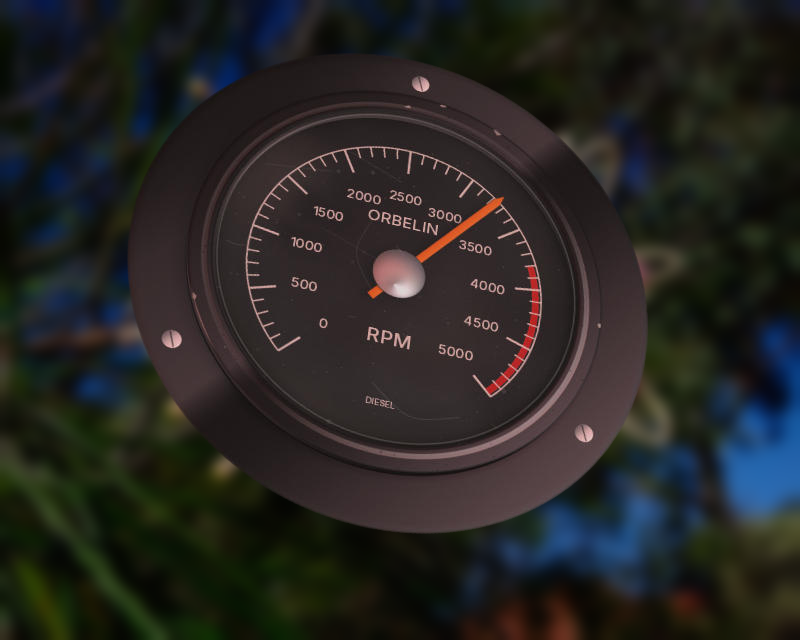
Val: 3250 rpm
